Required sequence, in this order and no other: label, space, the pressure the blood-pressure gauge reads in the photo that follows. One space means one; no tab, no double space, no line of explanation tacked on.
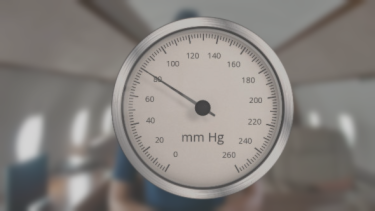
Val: 80 mmHg
